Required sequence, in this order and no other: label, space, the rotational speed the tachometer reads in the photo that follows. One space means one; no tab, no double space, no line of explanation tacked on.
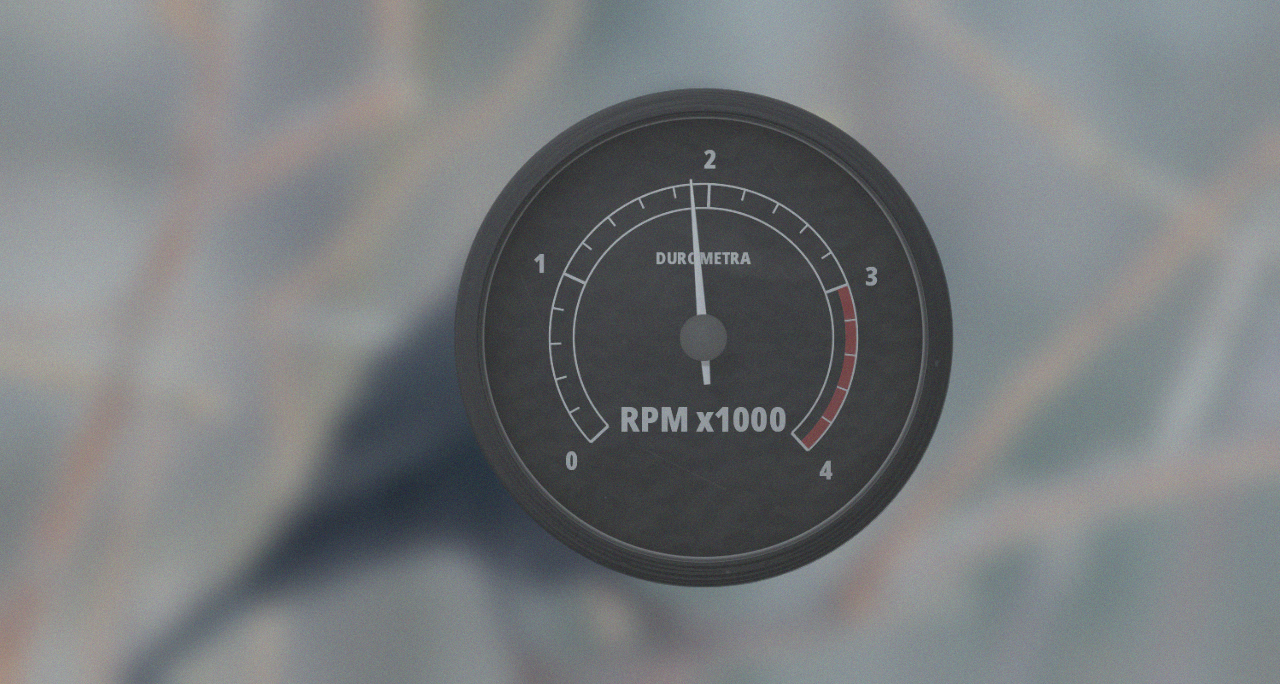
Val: 1900 rpm
